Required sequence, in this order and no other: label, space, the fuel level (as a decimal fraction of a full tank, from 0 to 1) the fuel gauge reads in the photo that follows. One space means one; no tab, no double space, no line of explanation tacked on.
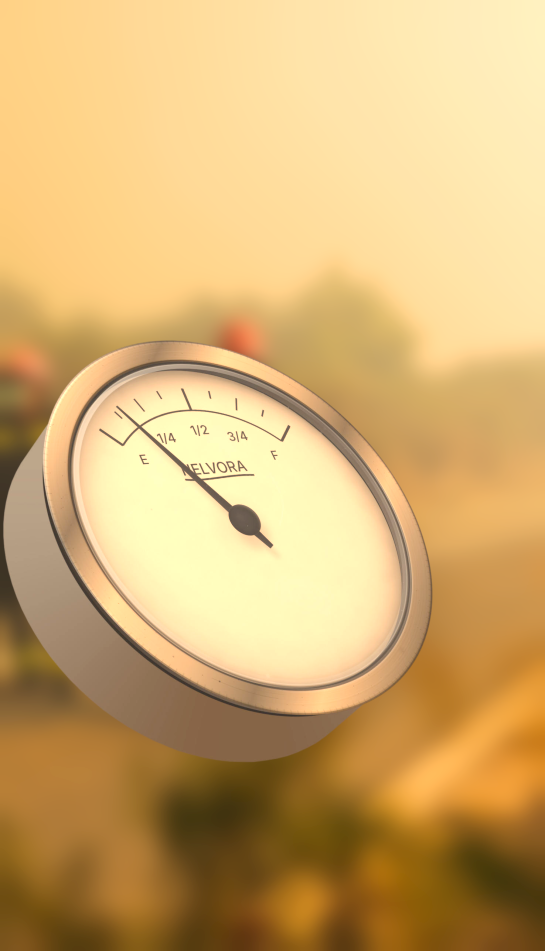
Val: 0.125
